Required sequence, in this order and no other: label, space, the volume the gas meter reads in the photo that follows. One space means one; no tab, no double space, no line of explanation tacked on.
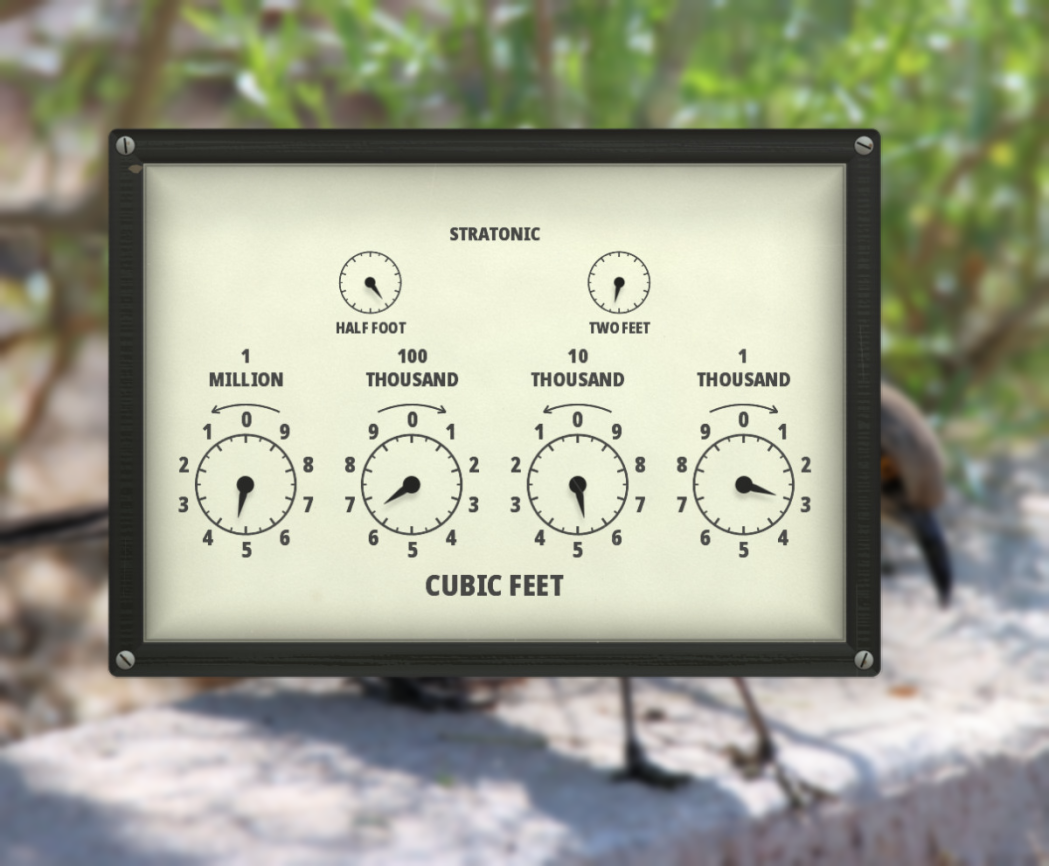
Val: 465300 ft³
